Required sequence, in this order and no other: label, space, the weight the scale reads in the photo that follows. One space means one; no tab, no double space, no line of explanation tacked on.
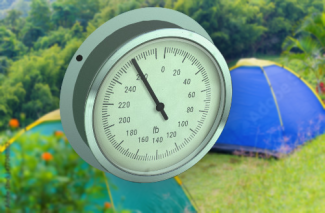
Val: 260 lb
